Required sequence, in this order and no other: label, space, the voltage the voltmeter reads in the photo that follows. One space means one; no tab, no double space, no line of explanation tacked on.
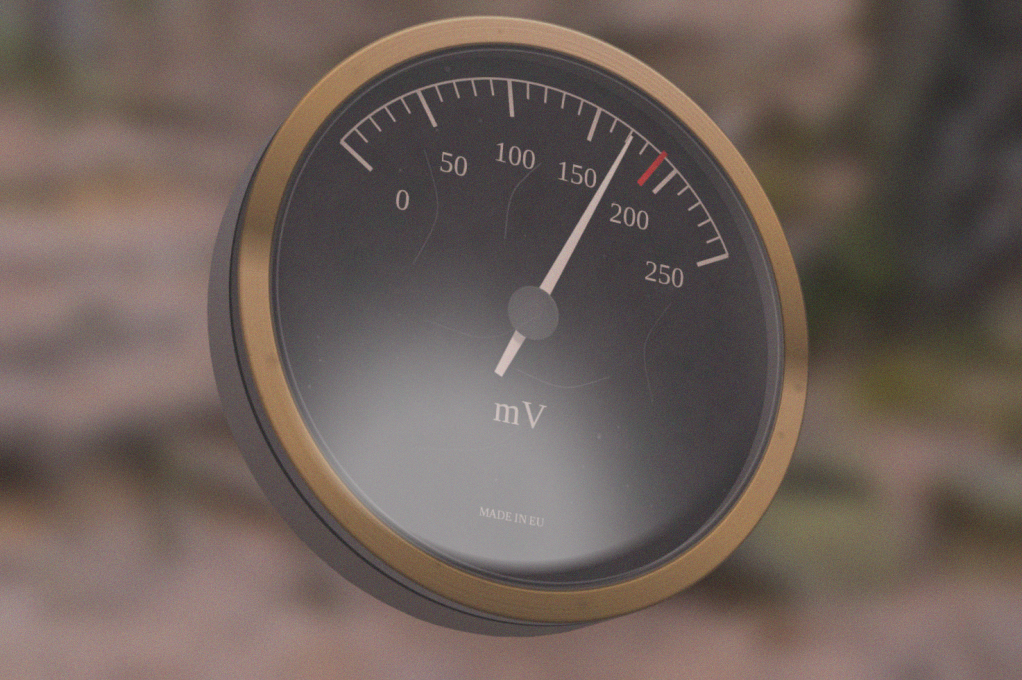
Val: 170 mV
